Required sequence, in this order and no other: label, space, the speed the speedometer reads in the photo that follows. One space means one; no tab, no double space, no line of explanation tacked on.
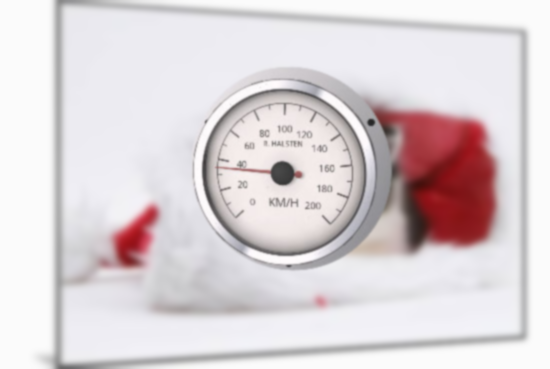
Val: 35 km/h
